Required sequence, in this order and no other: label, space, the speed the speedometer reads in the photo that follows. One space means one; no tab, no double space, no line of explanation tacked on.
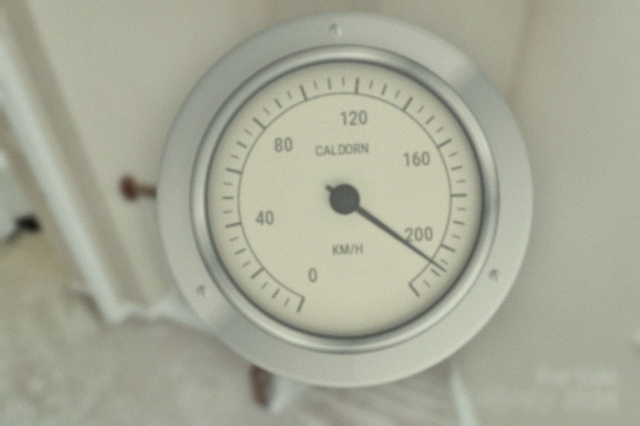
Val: 207.5 km/h
